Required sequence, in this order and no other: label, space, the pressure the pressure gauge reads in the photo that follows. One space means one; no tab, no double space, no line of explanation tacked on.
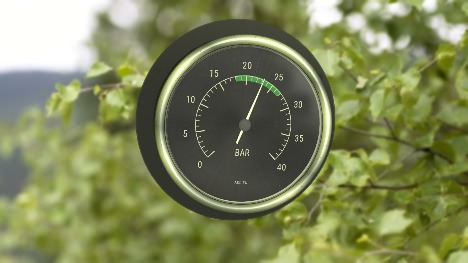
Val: 23 bar
